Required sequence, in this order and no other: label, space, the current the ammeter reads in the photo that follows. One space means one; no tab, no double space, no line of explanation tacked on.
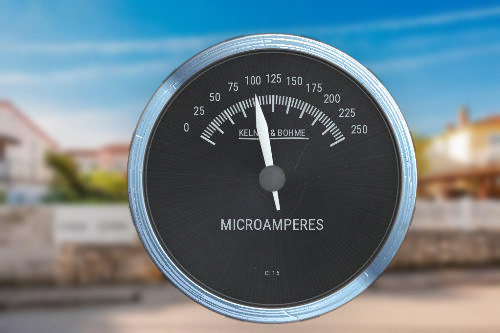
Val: 100 µA
